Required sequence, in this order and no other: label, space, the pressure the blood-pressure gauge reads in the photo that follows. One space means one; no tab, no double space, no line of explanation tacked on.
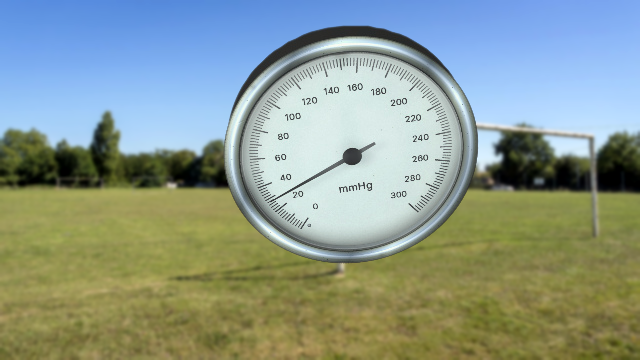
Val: 30 mmHg
